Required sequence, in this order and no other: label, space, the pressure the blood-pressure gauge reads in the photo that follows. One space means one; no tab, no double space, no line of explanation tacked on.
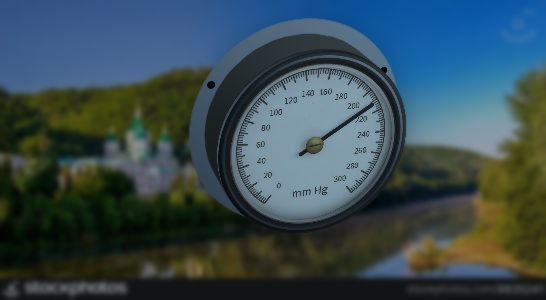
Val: 210 mmHg
